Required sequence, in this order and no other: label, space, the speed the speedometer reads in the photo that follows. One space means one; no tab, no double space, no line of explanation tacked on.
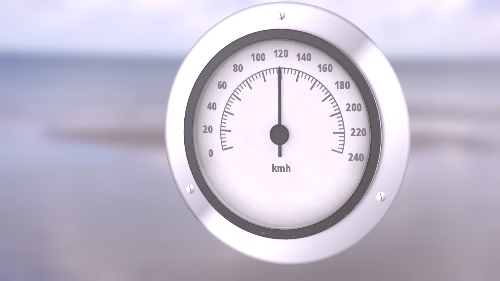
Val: 120 km/h
